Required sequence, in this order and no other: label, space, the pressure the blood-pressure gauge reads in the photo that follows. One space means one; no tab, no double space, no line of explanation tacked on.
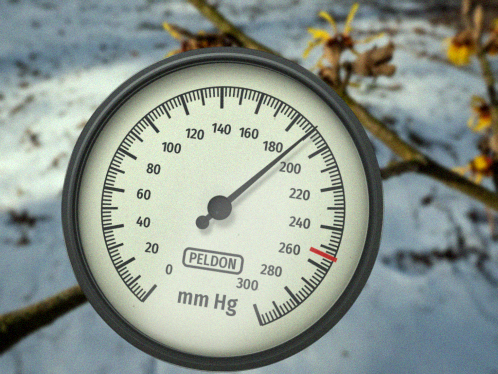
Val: 190 mmHg
